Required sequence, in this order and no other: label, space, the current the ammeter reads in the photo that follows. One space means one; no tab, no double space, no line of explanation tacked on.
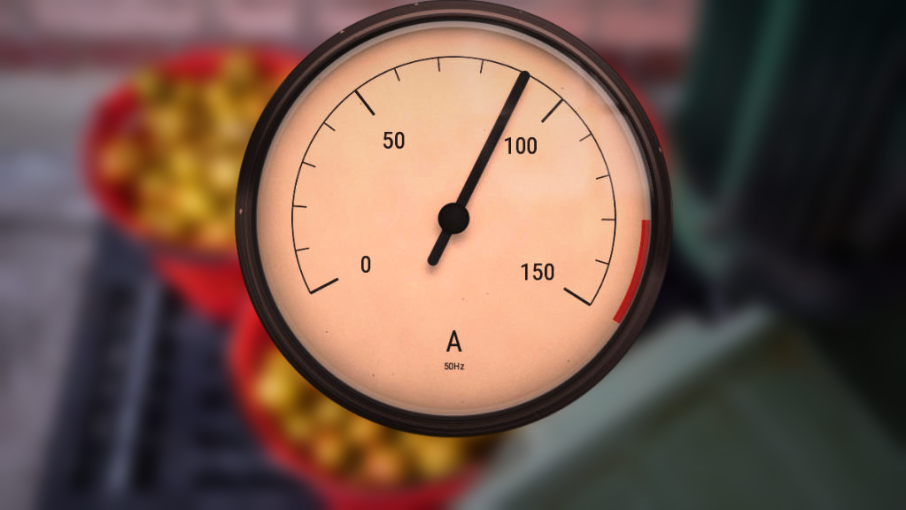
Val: 90 A
